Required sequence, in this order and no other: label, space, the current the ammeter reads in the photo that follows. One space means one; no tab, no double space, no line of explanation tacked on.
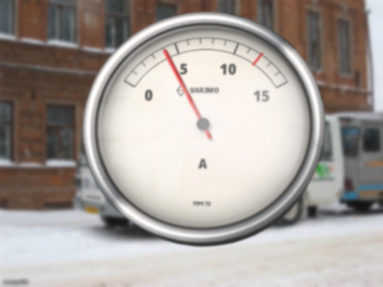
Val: 4 A
